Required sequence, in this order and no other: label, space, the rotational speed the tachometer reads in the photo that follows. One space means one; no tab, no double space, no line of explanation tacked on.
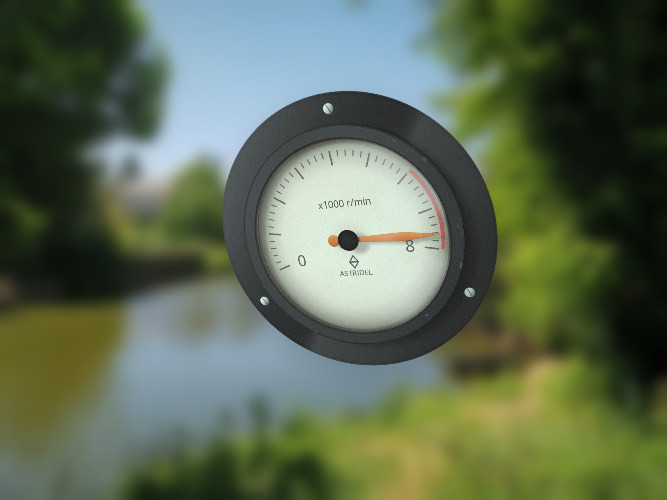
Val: 7600 rpm
